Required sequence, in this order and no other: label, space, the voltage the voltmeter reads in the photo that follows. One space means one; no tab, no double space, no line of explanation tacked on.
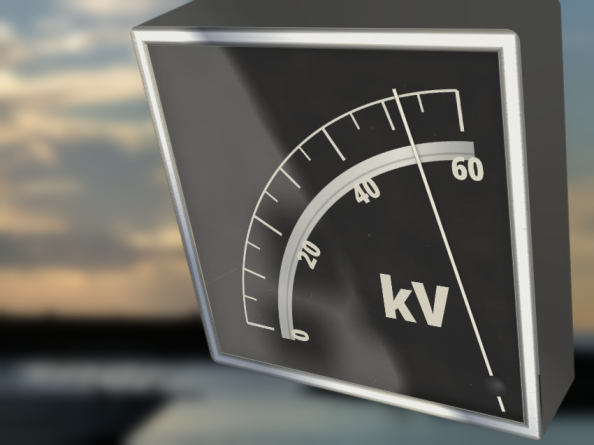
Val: 52.5 kV
